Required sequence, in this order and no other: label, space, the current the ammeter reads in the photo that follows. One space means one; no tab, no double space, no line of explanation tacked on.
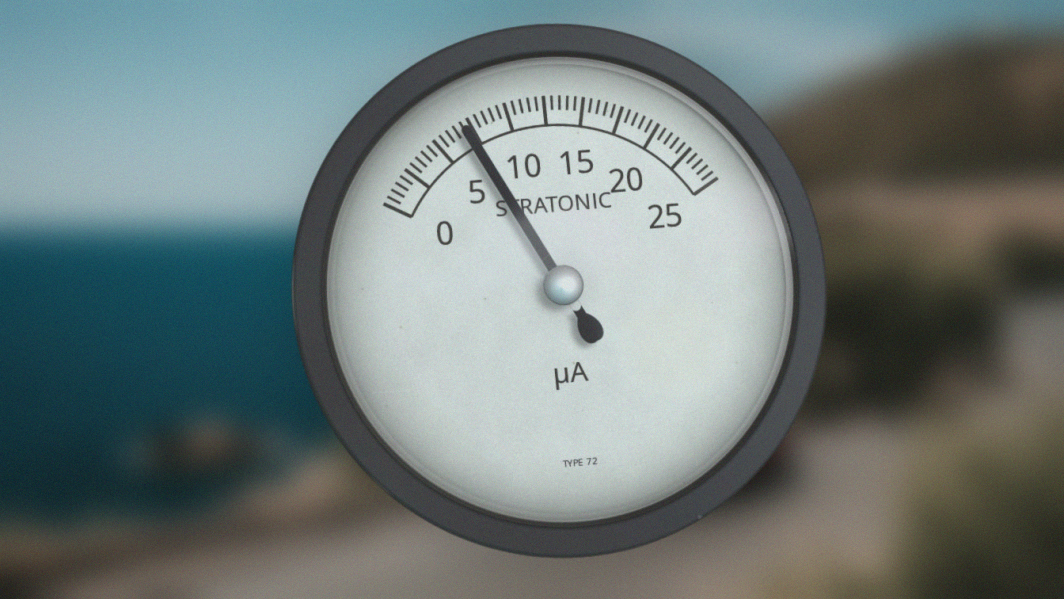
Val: 7 µA
